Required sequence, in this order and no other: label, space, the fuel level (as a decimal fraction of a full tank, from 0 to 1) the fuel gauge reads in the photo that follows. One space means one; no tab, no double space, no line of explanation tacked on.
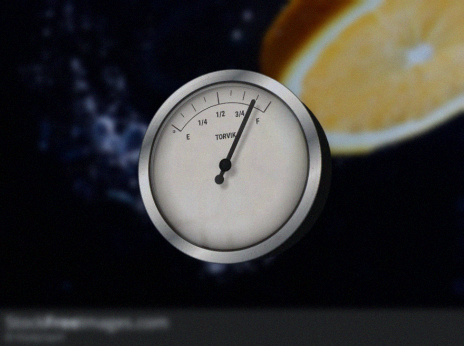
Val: 0.875
